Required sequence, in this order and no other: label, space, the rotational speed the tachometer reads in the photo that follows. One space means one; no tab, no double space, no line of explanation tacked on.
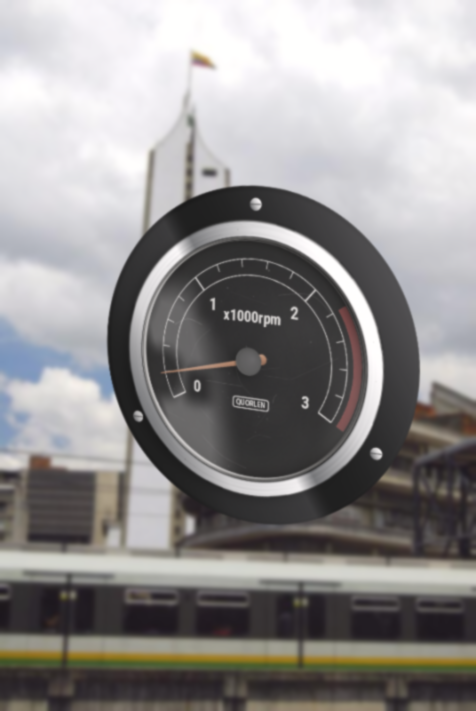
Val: 200 rpm
